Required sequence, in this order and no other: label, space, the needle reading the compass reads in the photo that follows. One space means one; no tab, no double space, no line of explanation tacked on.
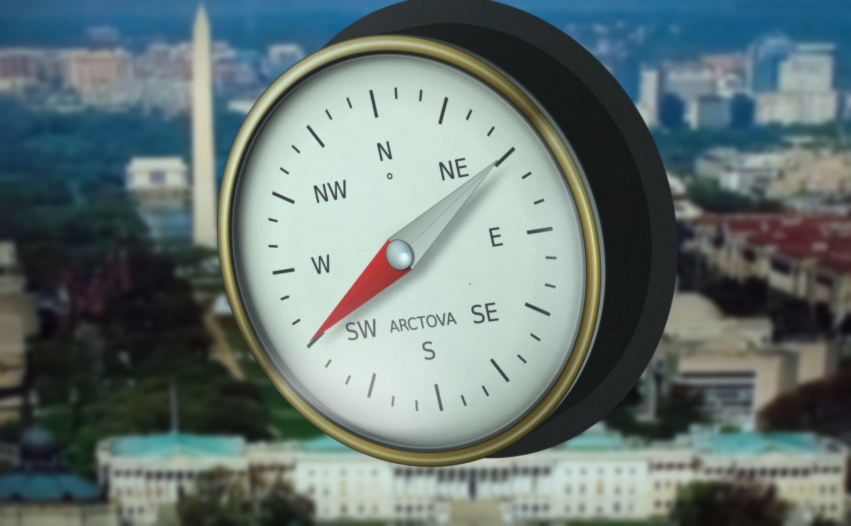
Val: 240 °
